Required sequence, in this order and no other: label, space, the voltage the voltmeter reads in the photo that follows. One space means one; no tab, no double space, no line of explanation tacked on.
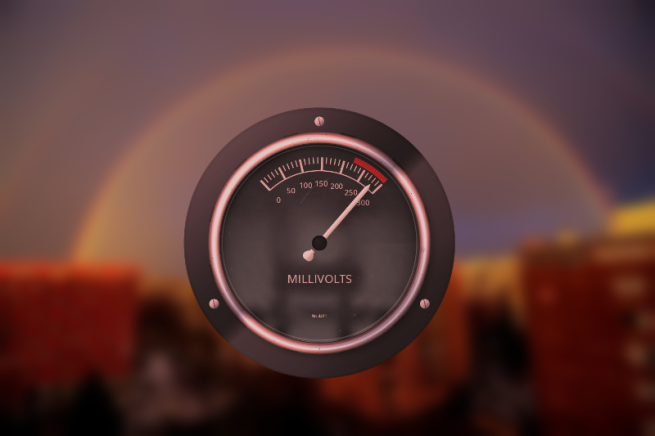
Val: 280 mV
